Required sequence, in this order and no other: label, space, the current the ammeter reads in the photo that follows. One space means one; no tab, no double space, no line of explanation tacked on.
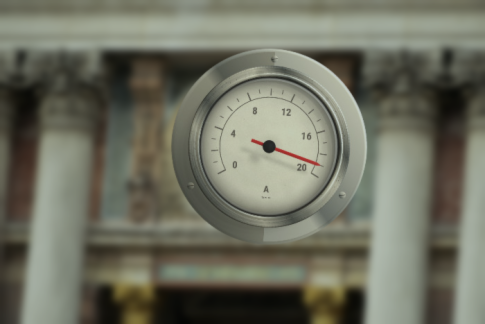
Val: 19 A
